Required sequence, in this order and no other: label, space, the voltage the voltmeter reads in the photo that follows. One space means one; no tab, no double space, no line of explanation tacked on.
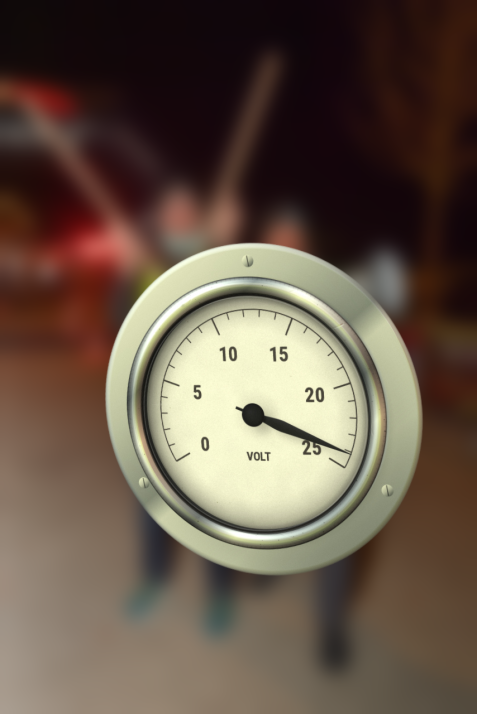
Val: 24 V
